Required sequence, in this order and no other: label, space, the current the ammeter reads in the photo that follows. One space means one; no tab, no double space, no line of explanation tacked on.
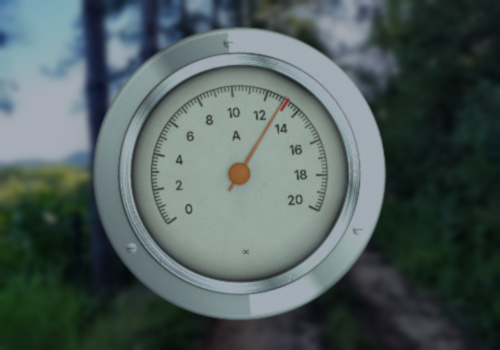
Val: 13 A
